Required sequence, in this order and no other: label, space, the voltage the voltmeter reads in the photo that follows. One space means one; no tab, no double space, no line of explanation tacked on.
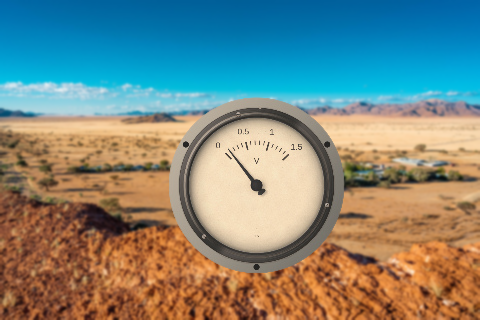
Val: 0.1 V
